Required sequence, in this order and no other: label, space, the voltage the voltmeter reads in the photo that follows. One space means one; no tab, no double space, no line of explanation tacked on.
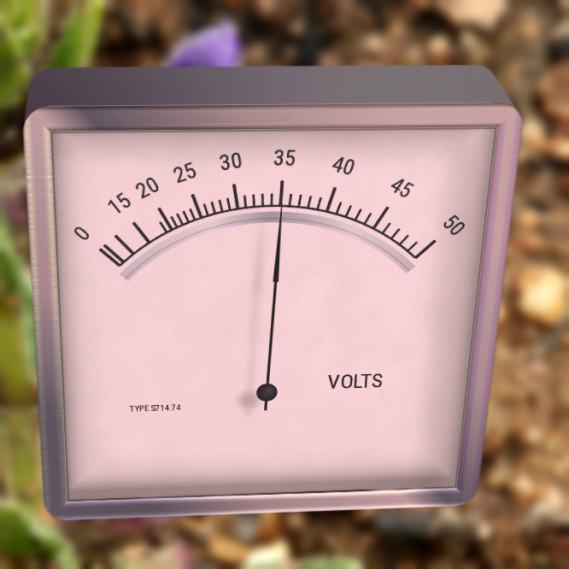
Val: 35 V
